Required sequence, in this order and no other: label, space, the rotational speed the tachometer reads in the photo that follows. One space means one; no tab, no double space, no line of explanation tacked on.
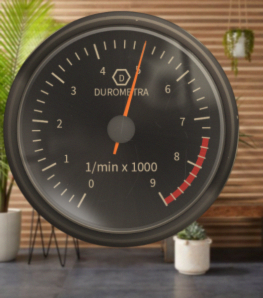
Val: 5000 rpm
